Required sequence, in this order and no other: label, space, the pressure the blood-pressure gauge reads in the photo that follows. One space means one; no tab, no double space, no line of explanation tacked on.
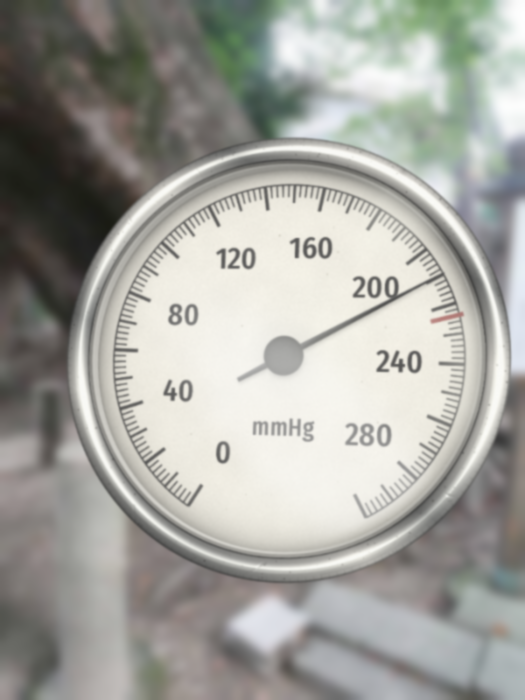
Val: 210 mmHg
